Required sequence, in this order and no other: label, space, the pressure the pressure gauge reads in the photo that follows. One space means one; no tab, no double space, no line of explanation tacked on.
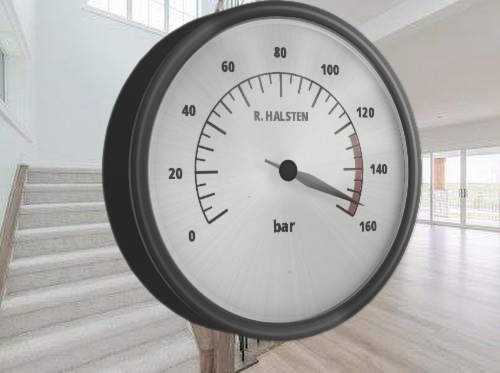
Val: 155 bar
